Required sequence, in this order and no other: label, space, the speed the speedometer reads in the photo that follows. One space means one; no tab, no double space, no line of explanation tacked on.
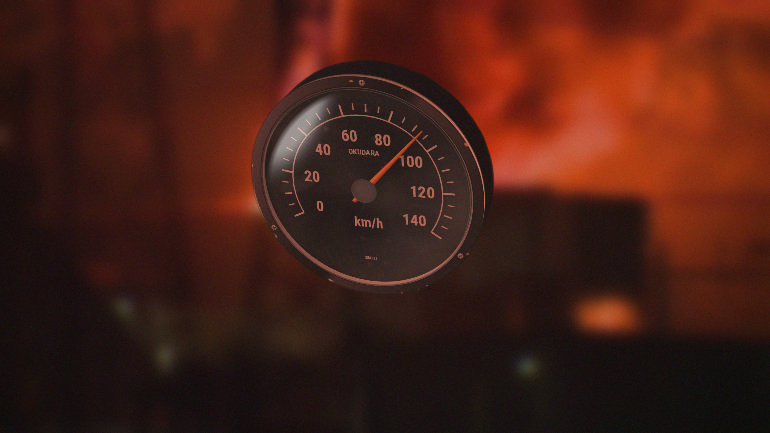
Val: 92.5 km/h
